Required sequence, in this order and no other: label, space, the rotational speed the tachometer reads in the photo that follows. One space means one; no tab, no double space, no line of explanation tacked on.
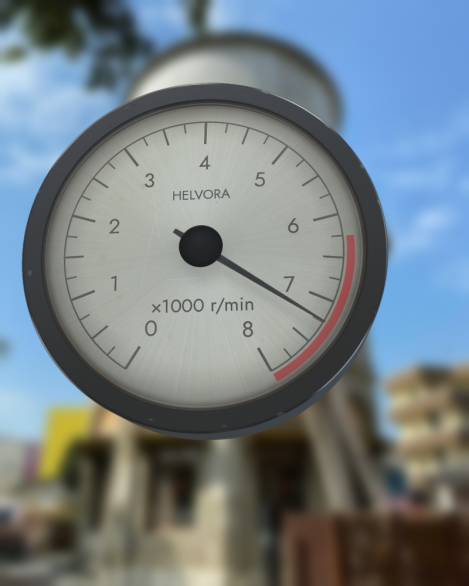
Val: 7250 rpm
